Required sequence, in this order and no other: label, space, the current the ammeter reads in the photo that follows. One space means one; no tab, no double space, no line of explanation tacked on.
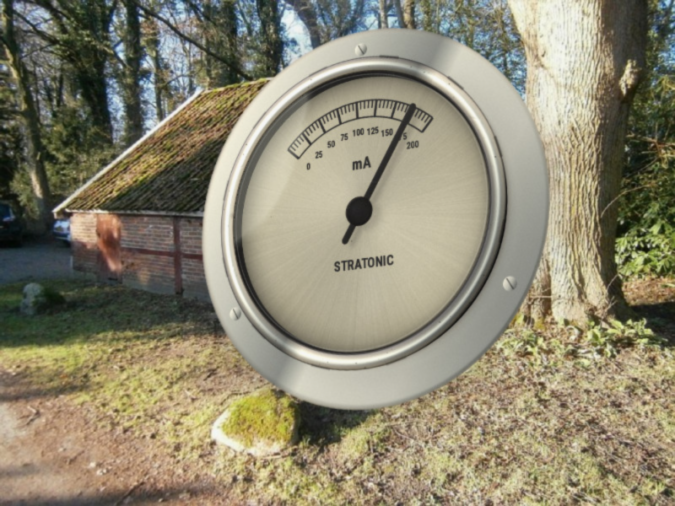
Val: 175 mA
